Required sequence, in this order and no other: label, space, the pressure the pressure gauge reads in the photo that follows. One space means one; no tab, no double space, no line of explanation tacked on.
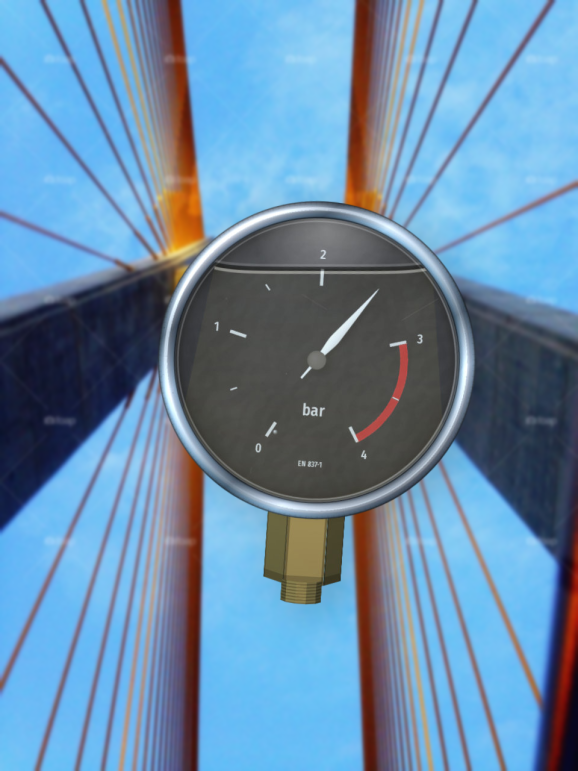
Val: 2.5 bar
